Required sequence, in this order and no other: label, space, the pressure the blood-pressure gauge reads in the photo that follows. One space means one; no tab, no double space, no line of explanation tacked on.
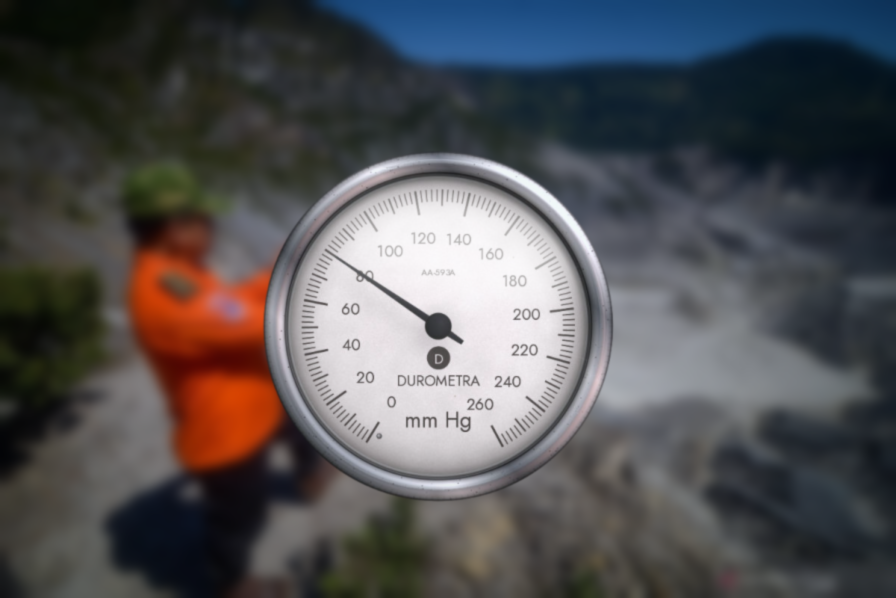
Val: 80 mmHg
